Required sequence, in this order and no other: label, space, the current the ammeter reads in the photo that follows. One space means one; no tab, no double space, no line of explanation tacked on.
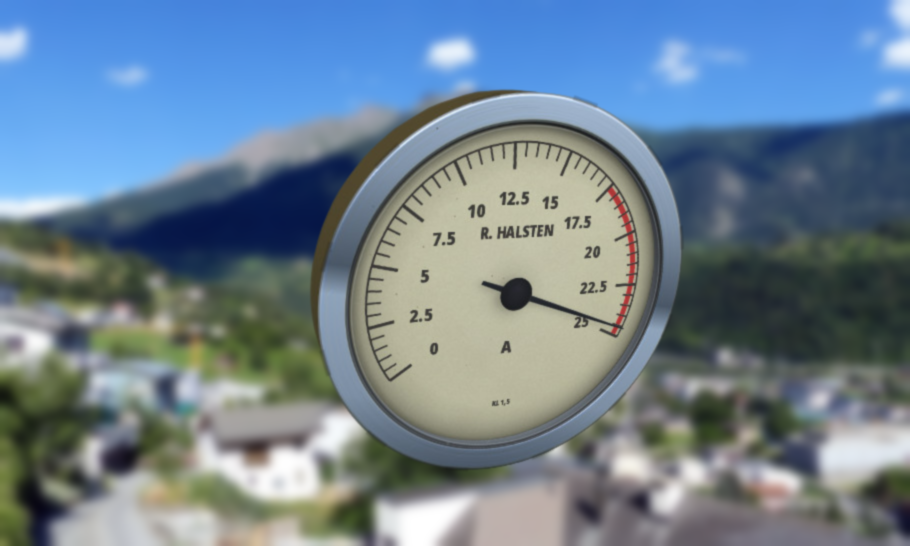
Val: 24.5 A
